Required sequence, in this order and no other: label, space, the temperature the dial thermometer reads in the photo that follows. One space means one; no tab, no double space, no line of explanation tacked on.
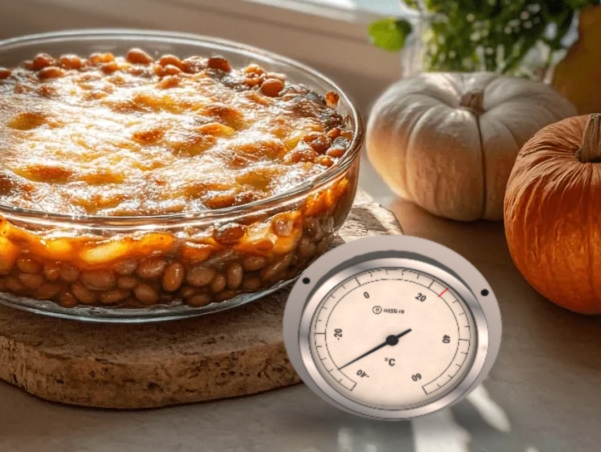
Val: -32 °C
